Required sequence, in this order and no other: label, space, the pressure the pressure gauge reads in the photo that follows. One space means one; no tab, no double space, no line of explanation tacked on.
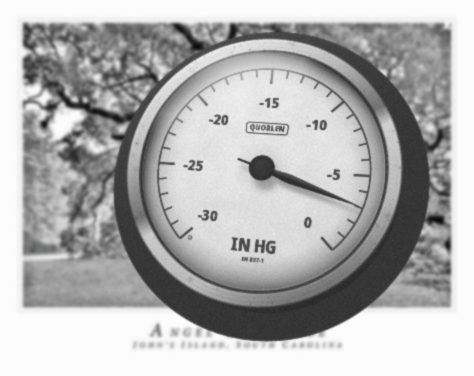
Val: -3 inHg
